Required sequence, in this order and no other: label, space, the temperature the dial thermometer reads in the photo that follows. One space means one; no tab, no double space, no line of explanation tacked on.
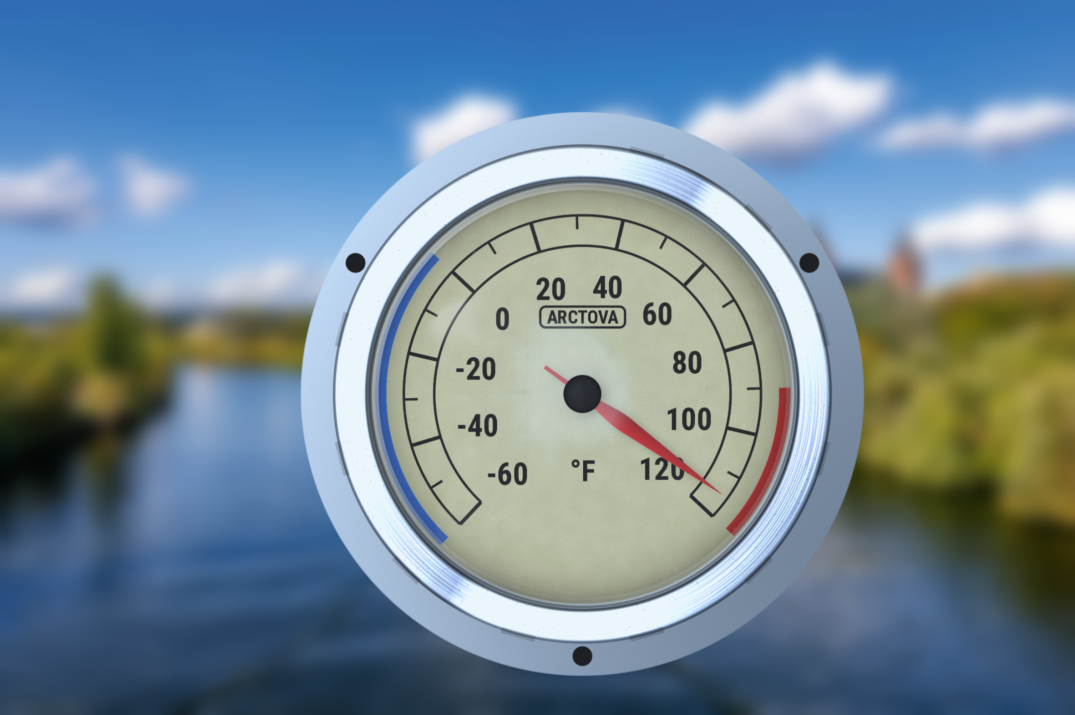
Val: 115 °F
